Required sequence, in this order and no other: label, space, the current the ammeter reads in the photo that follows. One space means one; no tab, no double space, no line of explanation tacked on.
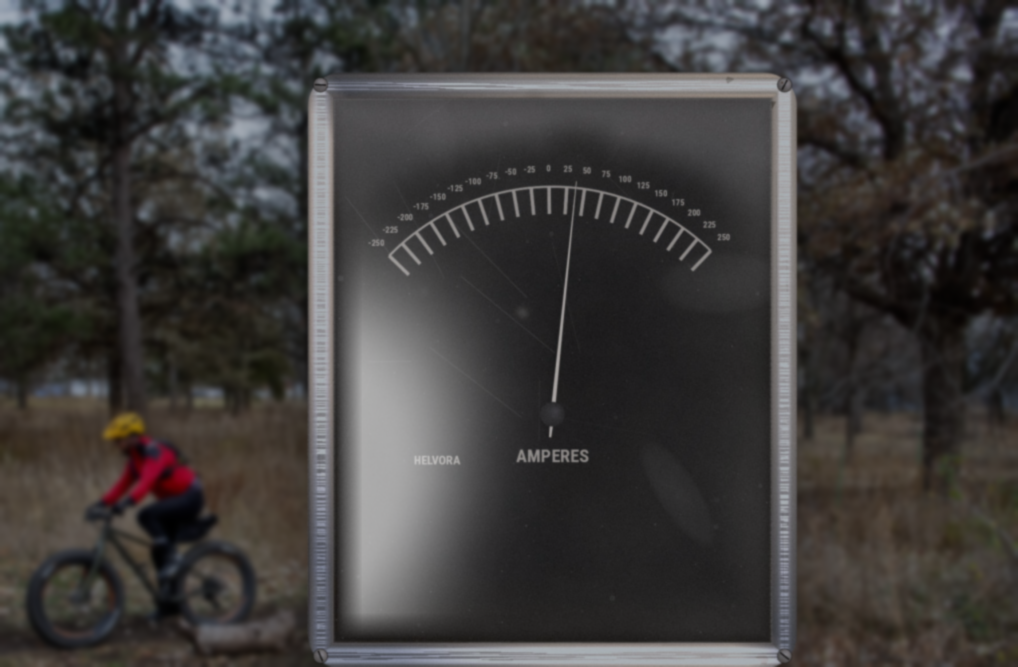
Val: 37.5 A
